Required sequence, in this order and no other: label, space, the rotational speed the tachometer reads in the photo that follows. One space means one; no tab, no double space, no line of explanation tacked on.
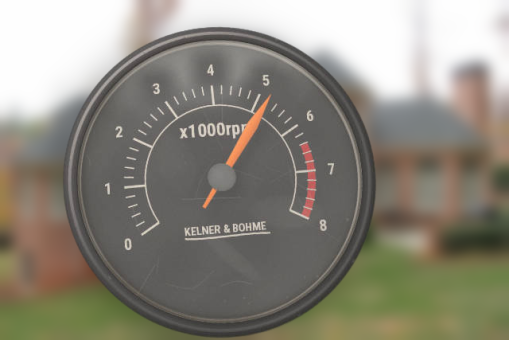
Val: 5200 rpm
